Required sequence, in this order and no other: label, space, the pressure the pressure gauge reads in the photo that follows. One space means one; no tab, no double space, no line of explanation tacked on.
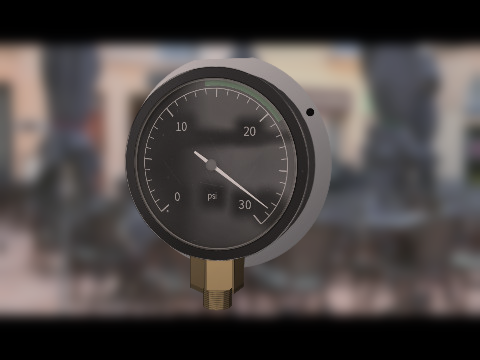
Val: 28.5 psi
